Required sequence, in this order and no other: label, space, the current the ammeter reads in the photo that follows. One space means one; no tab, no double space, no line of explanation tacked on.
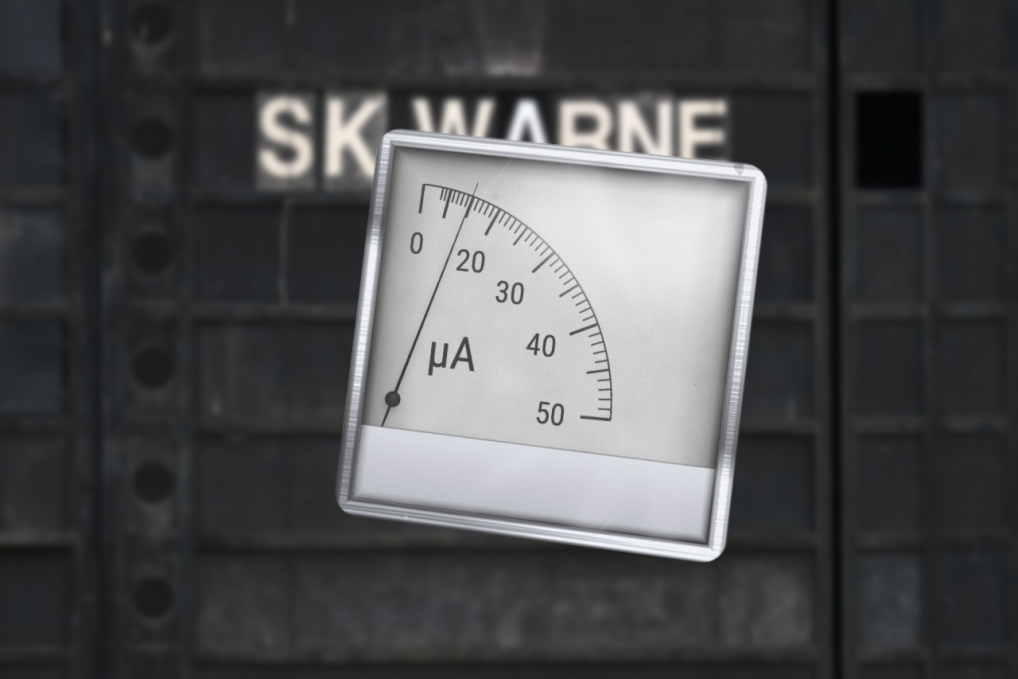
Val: 15 µA
